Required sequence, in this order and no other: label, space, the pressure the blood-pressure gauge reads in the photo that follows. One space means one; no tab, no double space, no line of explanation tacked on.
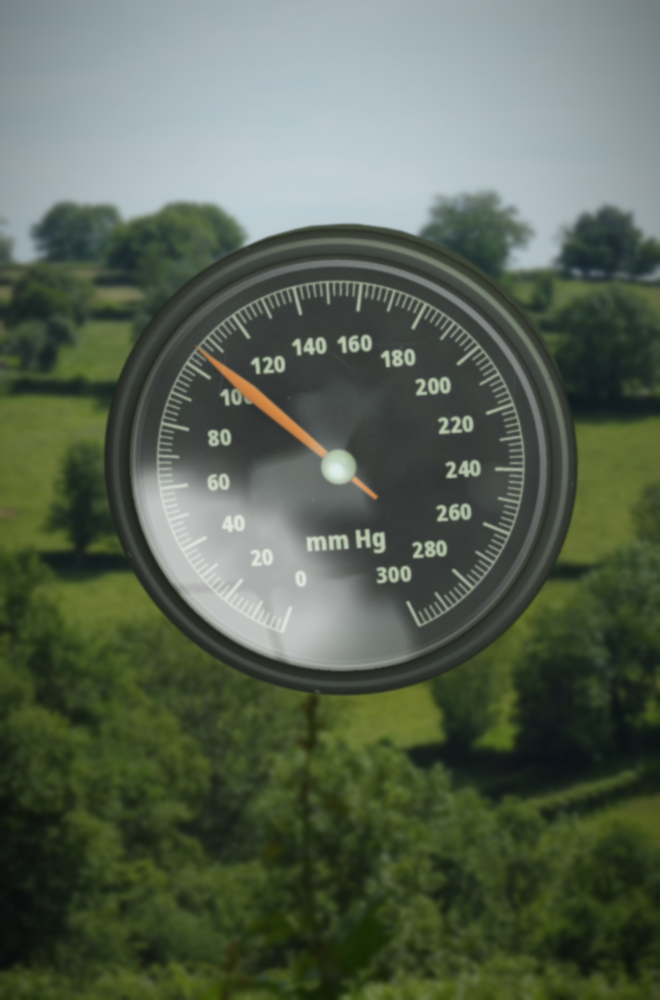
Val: 106 mmHg
